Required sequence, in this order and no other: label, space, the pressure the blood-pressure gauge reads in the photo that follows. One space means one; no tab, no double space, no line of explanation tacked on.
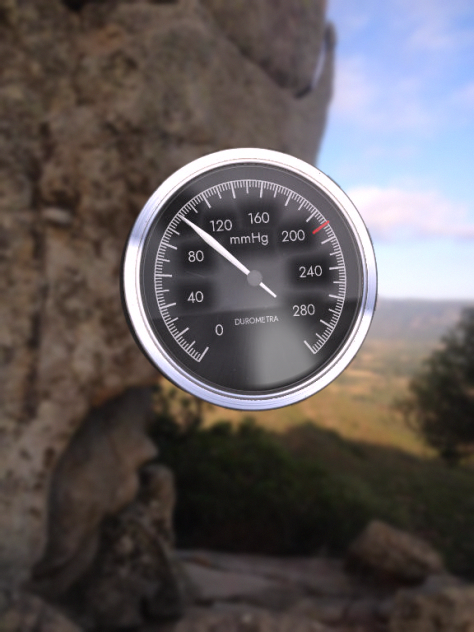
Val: 100 mmHg
